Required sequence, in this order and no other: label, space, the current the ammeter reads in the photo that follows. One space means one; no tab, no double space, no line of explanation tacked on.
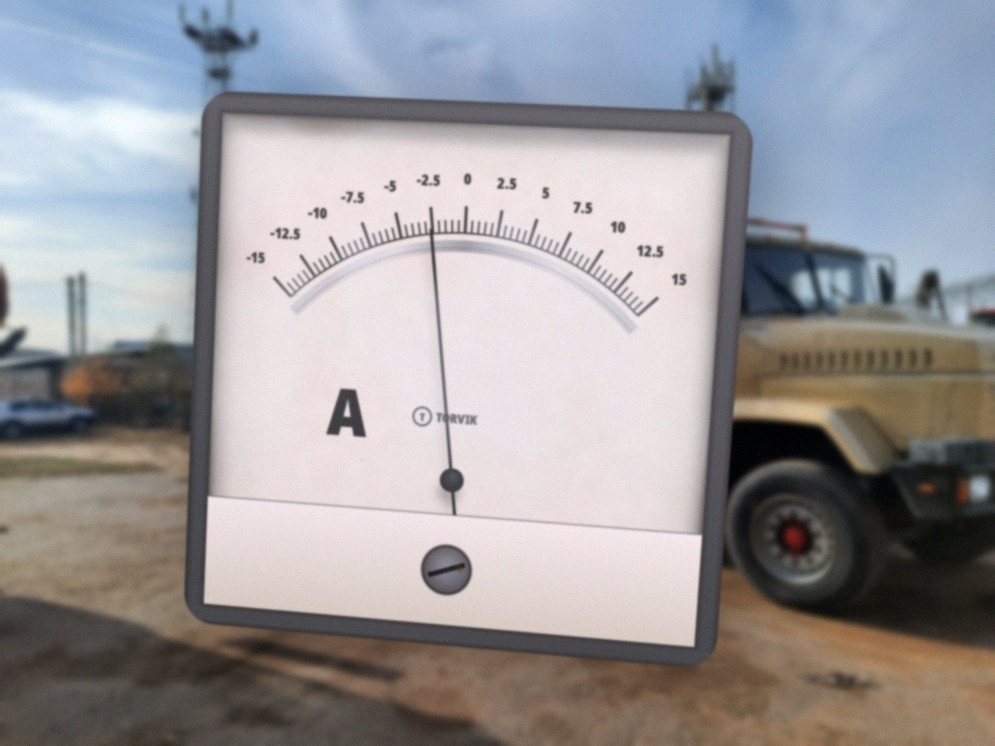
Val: -2.5 A
